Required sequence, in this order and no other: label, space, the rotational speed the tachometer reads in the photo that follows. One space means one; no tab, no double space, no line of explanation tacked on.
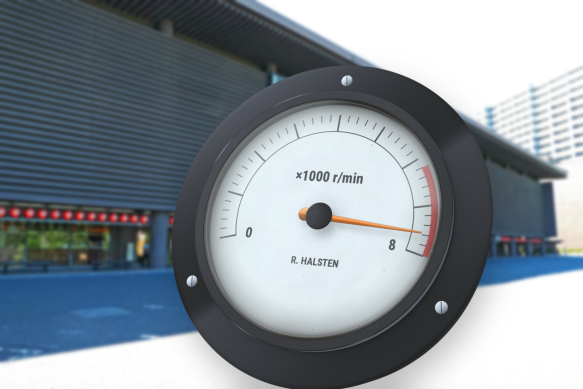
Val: 7600 rpm
